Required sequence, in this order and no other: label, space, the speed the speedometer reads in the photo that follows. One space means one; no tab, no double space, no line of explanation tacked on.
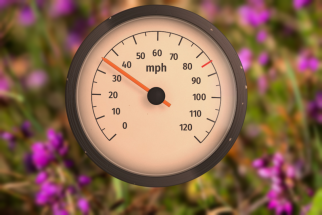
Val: 35 mph
